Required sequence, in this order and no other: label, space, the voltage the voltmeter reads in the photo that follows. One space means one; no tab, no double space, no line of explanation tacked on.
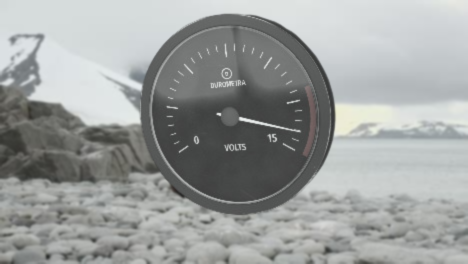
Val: 14 V
